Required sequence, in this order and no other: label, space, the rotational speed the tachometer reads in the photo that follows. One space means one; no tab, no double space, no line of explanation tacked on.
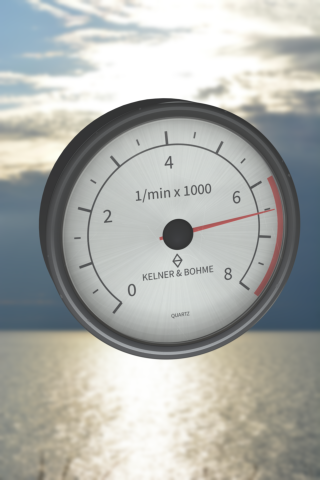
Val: 6500 rpm
